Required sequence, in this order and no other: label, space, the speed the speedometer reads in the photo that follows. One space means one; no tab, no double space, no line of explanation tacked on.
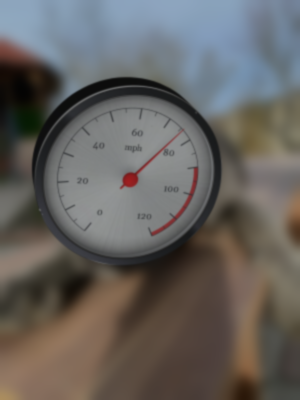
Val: 75 mph
